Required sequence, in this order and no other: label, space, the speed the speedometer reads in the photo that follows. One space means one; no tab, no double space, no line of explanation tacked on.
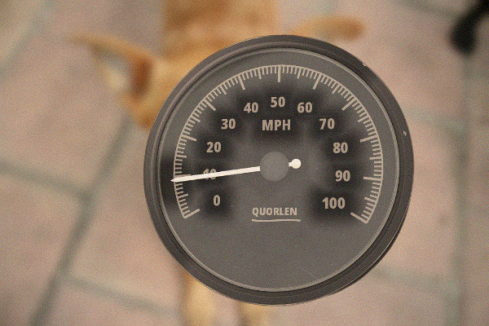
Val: 9 mph
